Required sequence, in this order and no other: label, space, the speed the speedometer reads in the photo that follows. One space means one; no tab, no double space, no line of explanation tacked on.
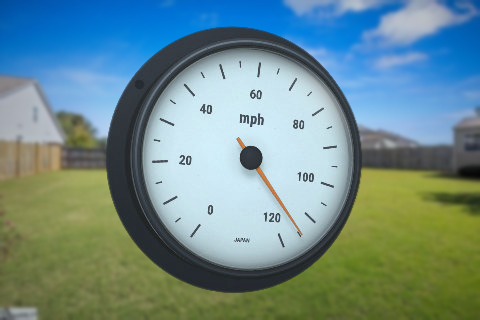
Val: 115 mph
